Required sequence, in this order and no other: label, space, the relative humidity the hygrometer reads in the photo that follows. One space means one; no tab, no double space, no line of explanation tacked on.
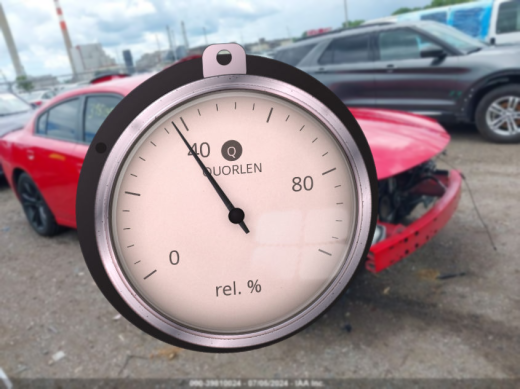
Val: 38 %
